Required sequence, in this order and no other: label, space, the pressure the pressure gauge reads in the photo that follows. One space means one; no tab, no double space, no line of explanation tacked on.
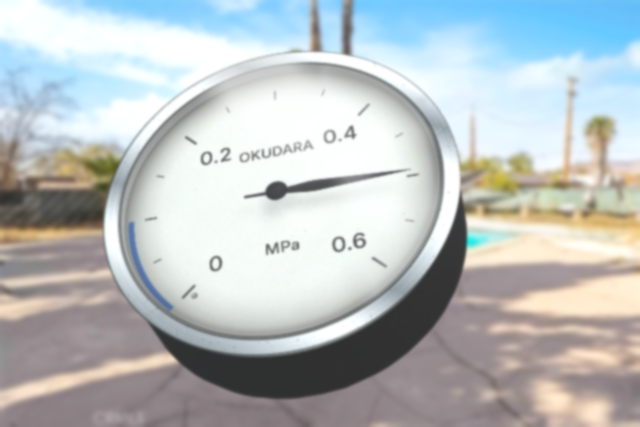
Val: 0.5 MPa
